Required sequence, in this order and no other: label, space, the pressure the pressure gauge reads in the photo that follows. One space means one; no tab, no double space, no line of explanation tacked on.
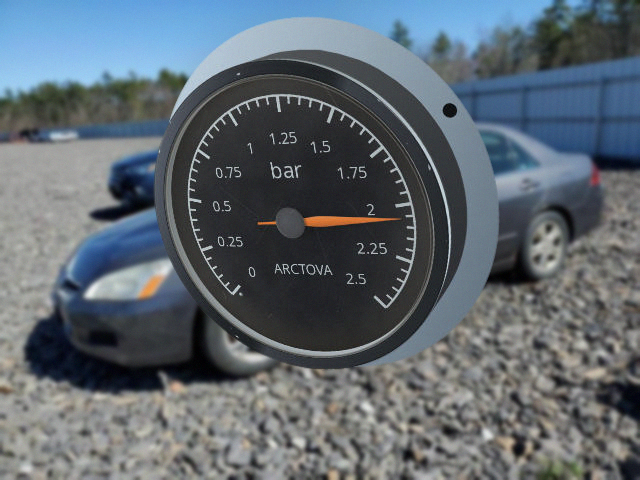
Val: 2.05 bar
